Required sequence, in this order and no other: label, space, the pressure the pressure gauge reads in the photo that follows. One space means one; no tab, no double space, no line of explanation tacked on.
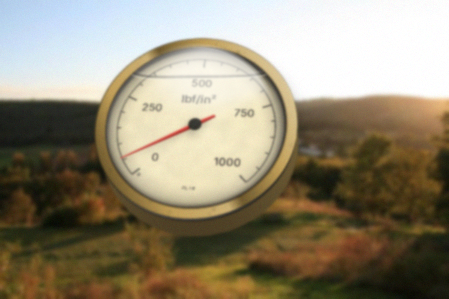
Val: 50 psi
